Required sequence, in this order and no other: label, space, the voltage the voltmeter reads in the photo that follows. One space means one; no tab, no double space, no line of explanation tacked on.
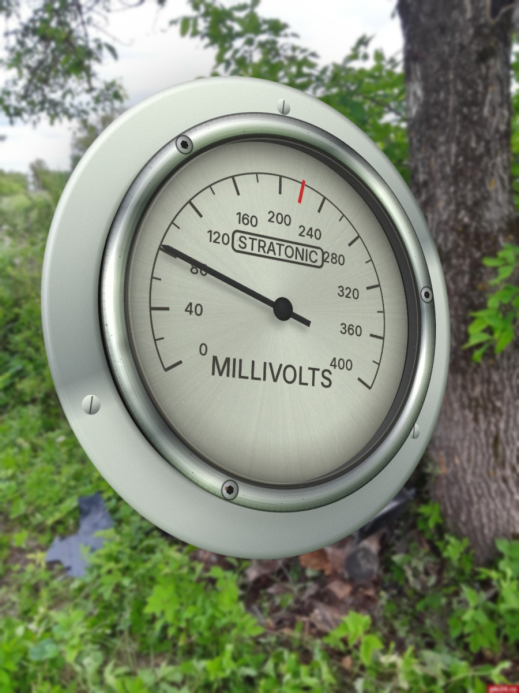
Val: 80 mV
